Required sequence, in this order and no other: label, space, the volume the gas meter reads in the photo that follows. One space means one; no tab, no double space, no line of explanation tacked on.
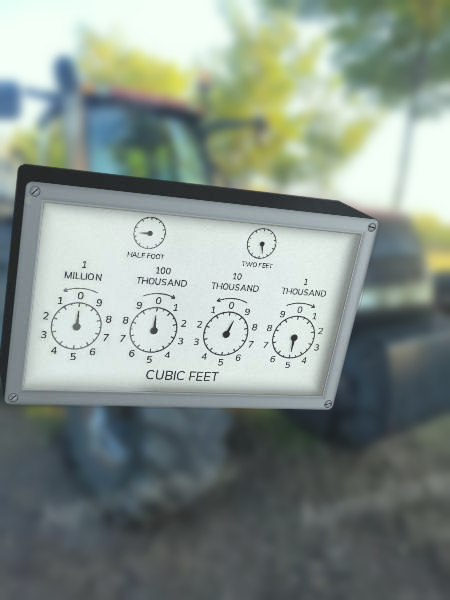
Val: 999500 ft³
